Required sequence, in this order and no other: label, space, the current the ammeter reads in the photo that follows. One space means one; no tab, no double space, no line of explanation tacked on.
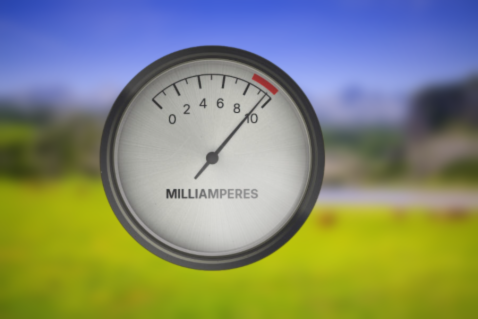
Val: 9.5 mA
